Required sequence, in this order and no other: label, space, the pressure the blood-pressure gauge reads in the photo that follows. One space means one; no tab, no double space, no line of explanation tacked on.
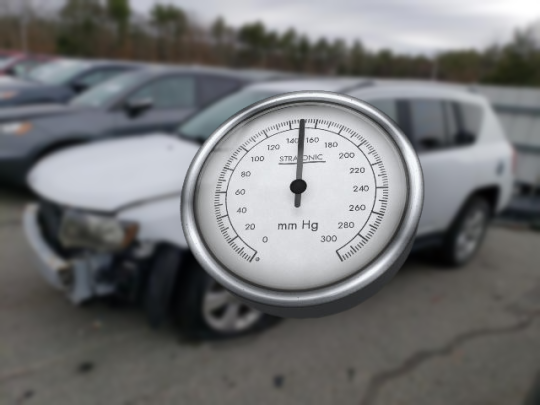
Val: 150 mmHg
